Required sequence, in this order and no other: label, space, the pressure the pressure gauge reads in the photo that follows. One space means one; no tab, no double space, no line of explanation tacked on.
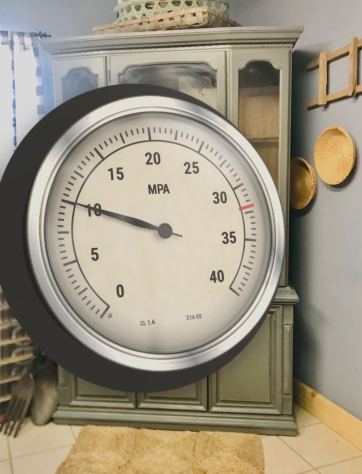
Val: 10 MPa
